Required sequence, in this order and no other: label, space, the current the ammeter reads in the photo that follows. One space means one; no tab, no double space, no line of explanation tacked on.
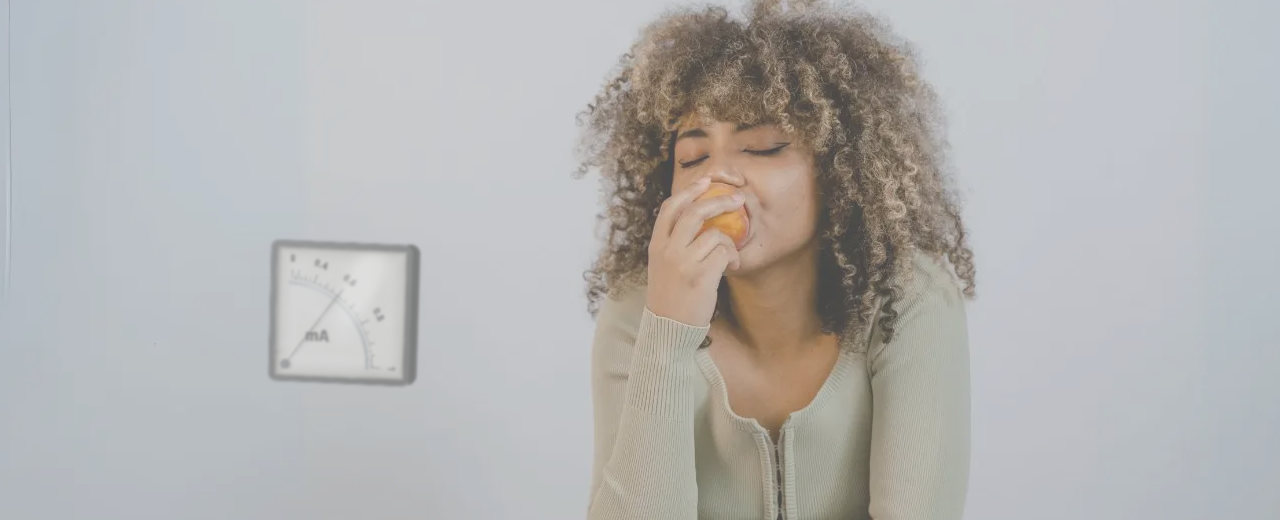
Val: 0.6 mA
